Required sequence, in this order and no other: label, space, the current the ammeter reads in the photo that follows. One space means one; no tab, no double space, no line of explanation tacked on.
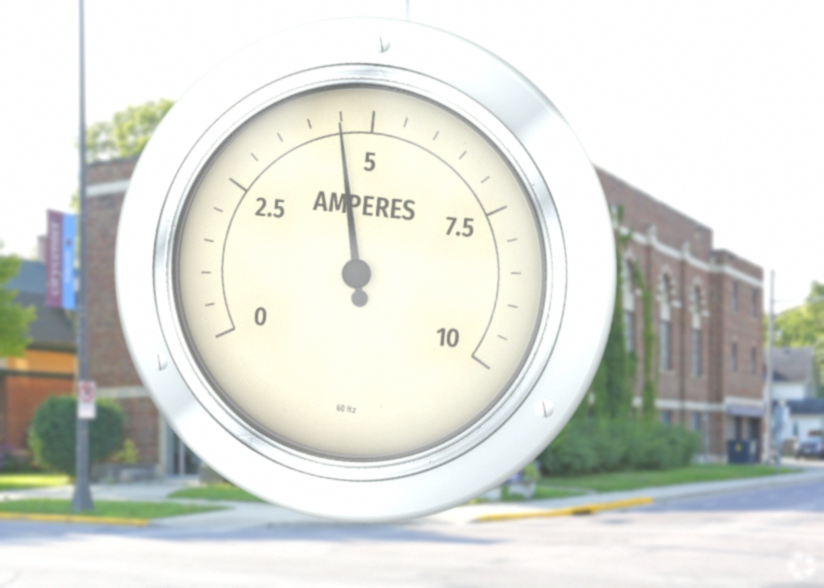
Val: 4.5 A
